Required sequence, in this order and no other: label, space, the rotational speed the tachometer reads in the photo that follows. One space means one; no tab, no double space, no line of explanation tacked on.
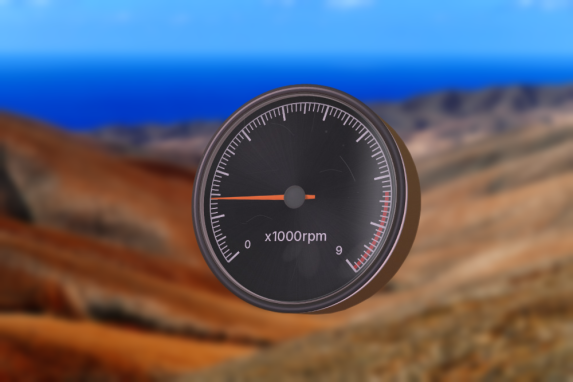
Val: 1400 rpm
